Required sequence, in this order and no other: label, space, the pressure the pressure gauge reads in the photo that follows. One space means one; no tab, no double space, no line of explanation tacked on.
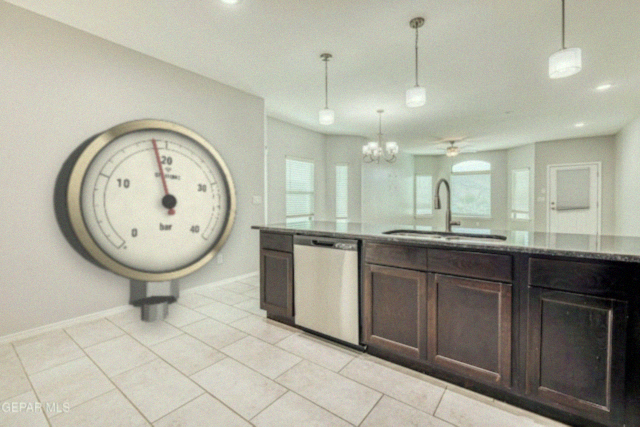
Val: 18 bar
